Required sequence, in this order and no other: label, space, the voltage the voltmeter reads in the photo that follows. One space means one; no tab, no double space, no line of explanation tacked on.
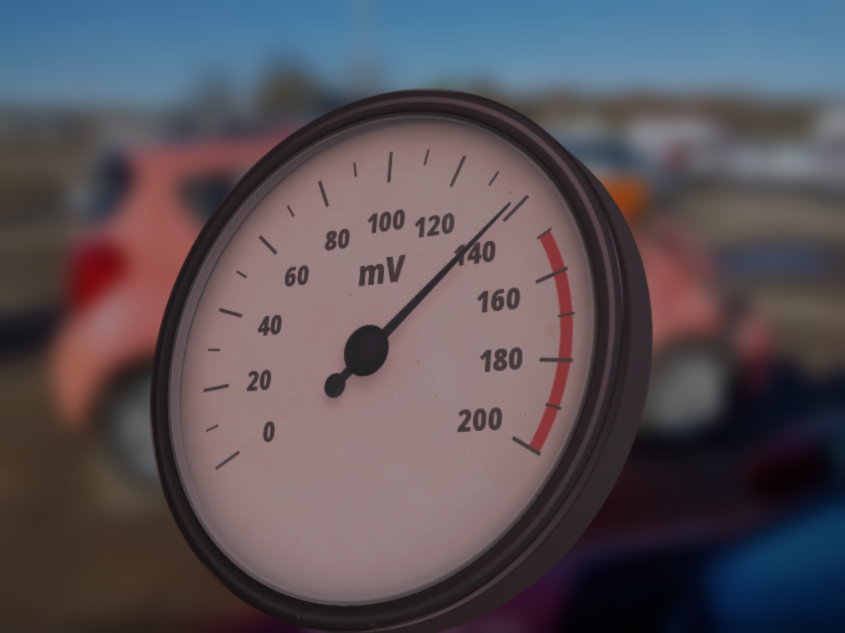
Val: 140 mV
